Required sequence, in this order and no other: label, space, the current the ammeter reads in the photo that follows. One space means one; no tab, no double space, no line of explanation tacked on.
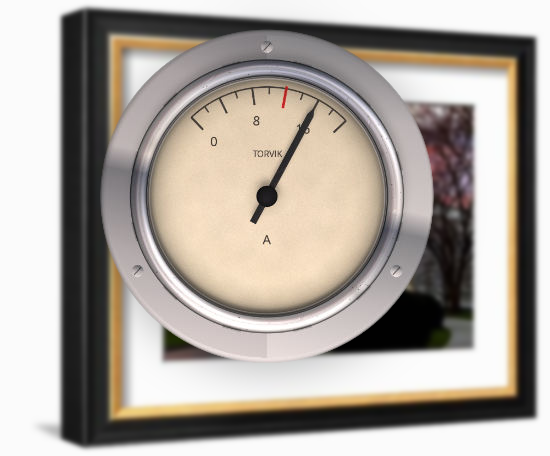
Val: 16 A
